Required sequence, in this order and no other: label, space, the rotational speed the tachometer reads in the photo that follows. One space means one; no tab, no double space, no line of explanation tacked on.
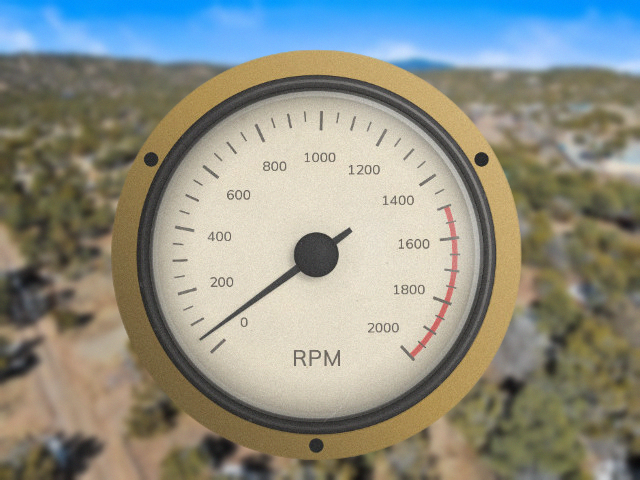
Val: 50 rpm
